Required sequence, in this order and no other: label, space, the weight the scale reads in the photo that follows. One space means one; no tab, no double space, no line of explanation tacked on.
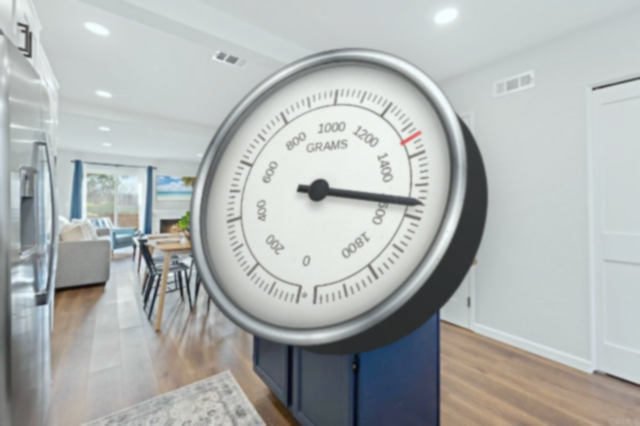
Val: 1560 g
